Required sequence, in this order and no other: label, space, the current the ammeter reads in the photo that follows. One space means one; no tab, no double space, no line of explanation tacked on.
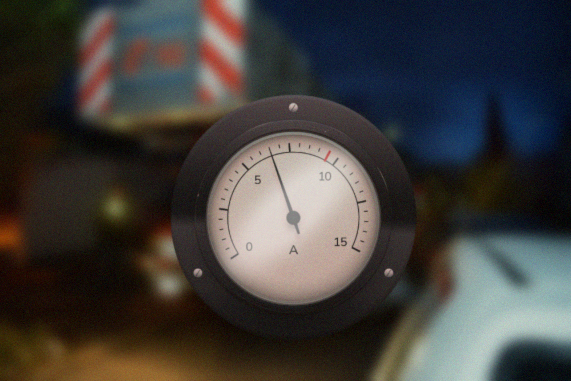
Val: 6.5 A
